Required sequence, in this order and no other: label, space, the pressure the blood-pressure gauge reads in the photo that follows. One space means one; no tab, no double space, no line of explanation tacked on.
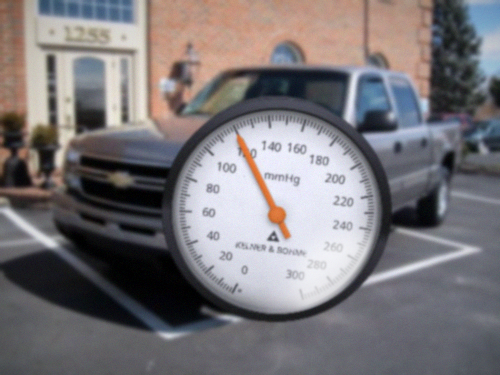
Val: 120 mmHg
